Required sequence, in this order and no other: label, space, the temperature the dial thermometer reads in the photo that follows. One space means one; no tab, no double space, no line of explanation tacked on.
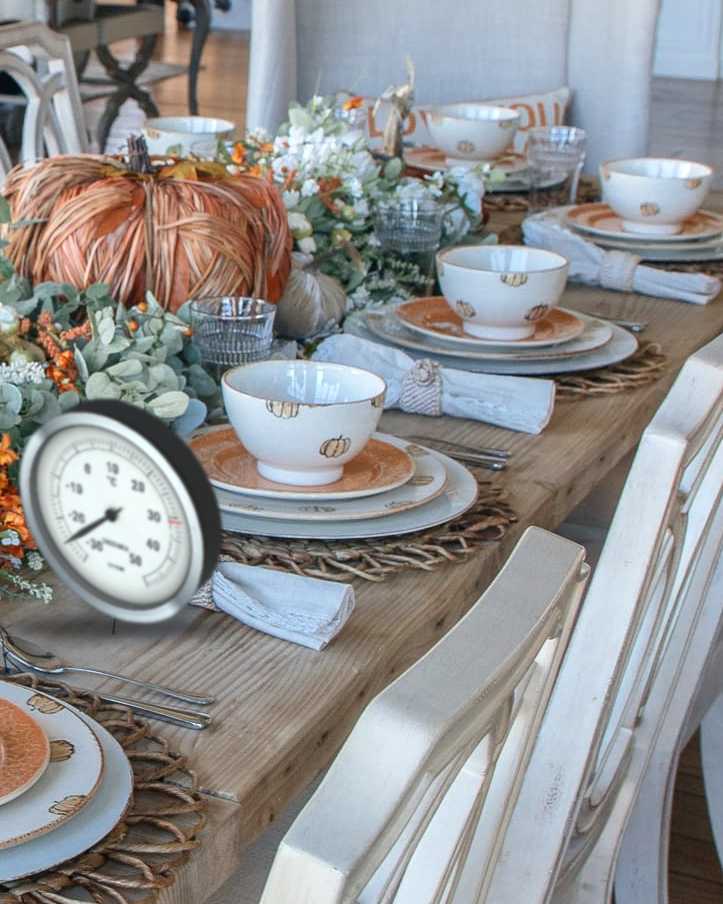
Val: -25 °C
